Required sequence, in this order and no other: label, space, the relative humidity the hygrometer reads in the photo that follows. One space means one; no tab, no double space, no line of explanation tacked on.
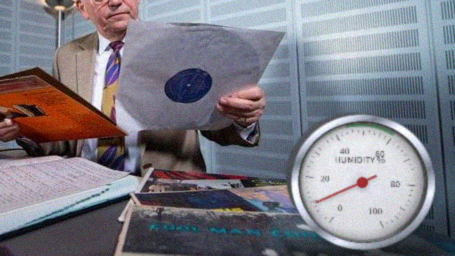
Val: 10 %
